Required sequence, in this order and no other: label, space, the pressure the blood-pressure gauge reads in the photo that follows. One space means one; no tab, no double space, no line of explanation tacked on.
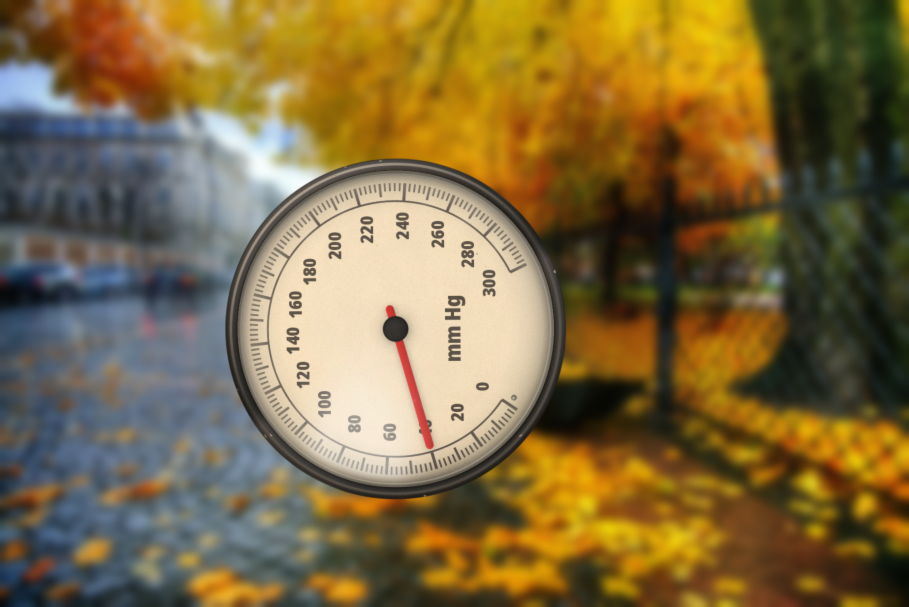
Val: 40 mmHg
